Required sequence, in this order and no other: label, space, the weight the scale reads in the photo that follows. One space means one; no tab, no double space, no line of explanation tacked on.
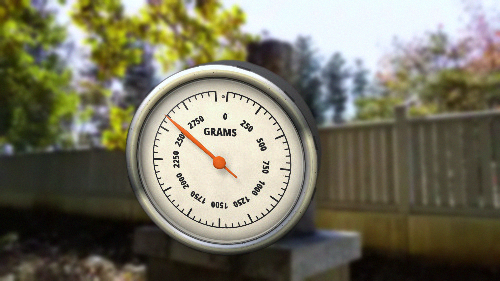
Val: 2600 g
